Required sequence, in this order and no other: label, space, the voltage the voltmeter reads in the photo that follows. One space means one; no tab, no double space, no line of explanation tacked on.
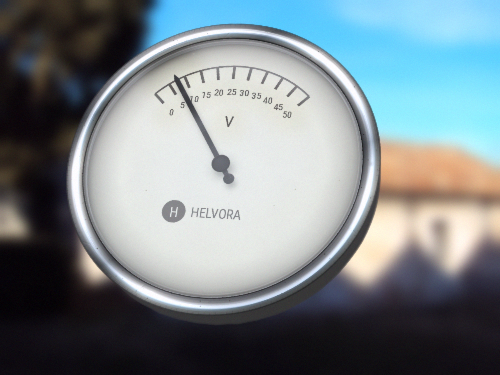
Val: 7.5 V
